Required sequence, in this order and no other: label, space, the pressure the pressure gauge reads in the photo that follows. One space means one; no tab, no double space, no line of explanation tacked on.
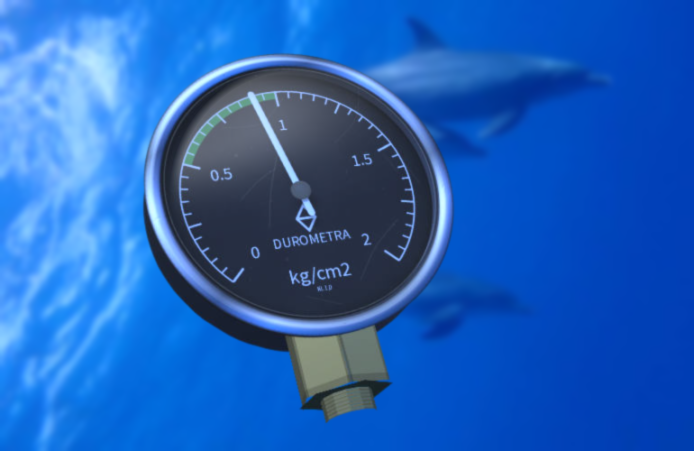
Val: 0.9 kg/cm²
